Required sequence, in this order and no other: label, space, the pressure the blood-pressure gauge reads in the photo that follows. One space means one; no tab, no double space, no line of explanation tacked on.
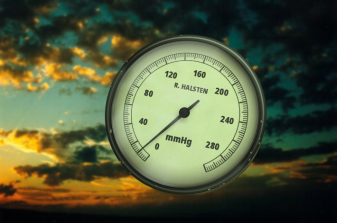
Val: 10 mmHg
